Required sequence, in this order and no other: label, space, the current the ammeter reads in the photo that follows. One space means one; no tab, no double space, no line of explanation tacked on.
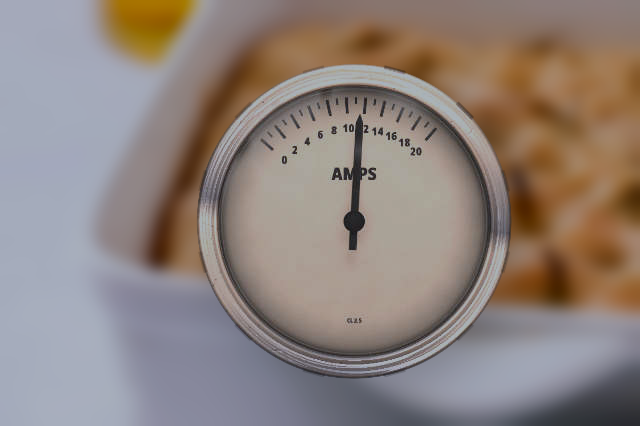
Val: 11.5 A
